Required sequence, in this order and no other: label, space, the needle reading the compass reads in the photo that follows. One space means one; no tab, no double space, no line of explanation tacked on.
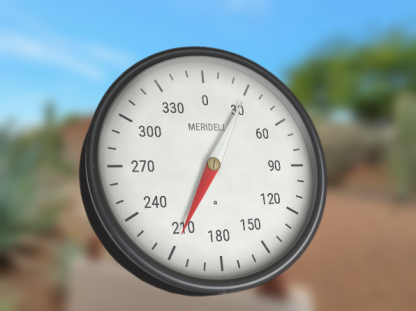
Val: 210 °
